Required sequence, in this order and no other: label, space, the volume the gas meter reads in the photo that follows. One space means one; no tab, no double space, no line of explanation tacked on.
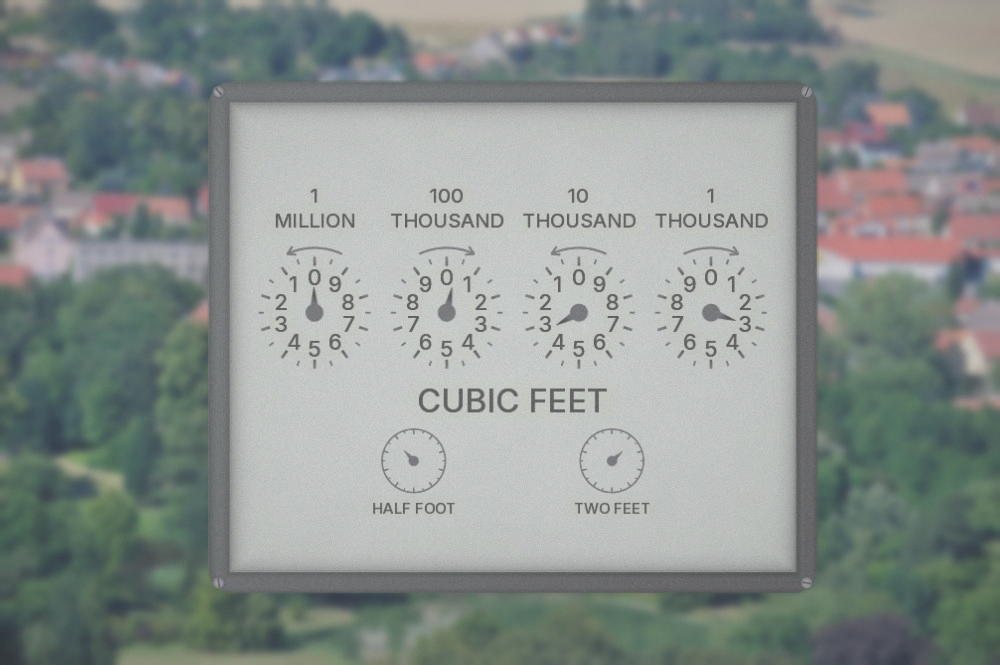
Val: 3300 ft³
